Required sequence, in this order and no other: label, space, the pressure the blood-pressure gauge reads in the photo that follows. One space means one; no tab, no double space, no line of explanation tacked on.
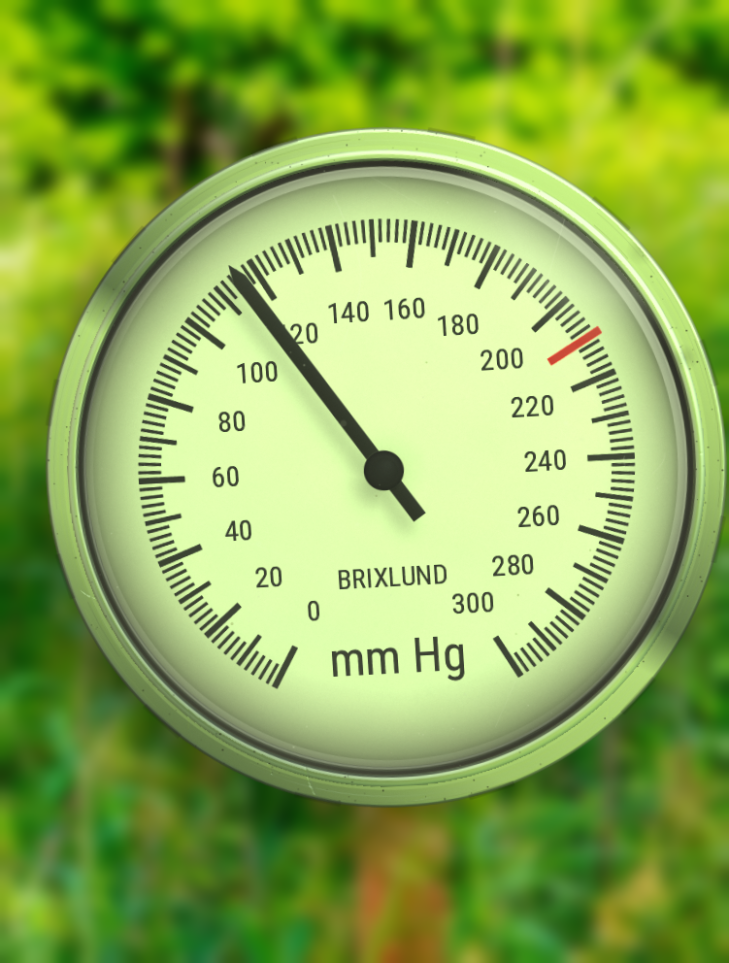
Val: 116 mmHg
